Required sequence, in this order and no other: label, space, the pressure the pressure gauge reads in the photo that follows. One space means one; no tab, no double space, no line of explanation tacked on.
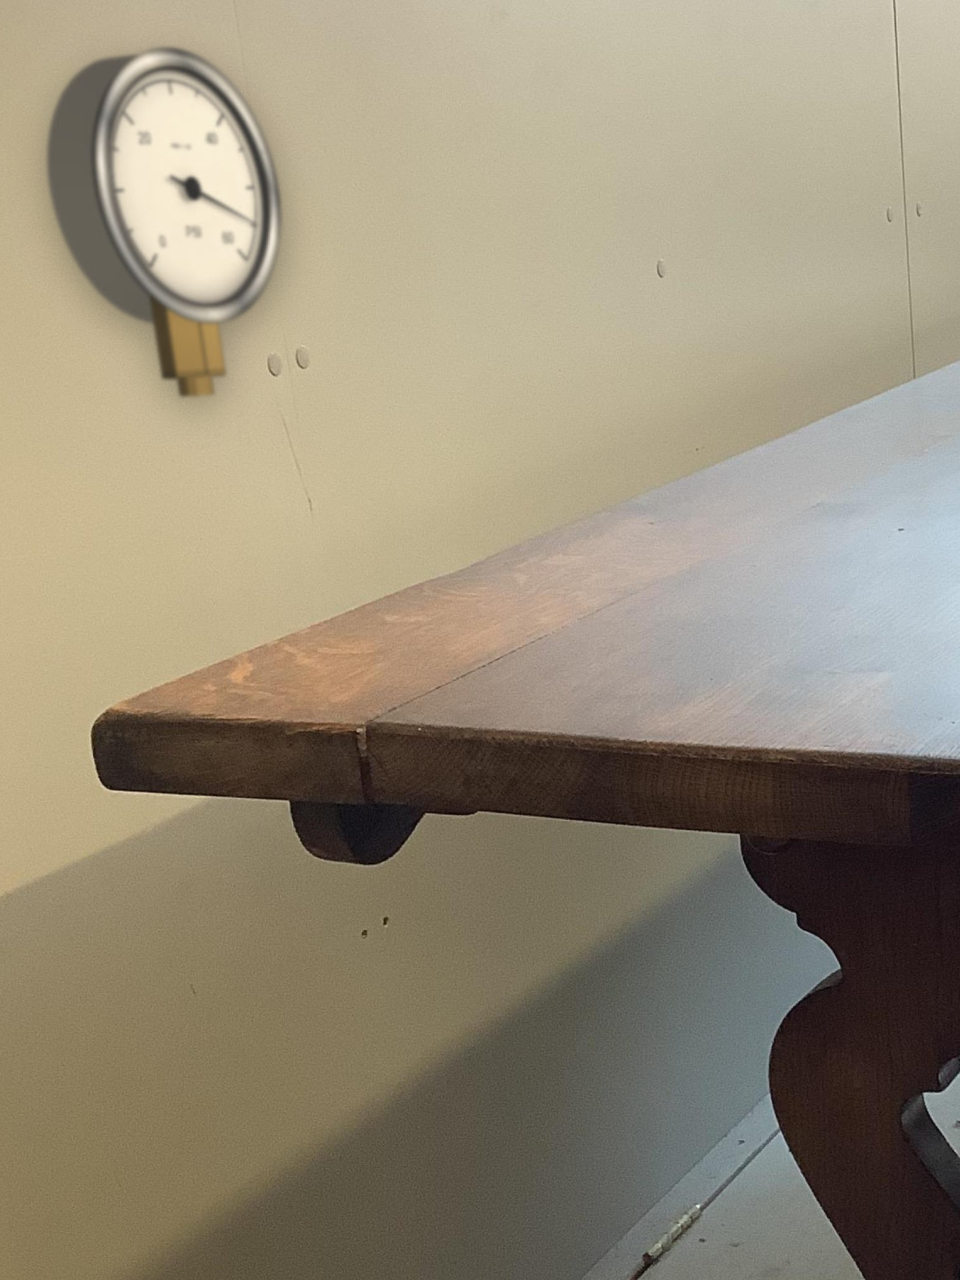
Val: 55 psi
